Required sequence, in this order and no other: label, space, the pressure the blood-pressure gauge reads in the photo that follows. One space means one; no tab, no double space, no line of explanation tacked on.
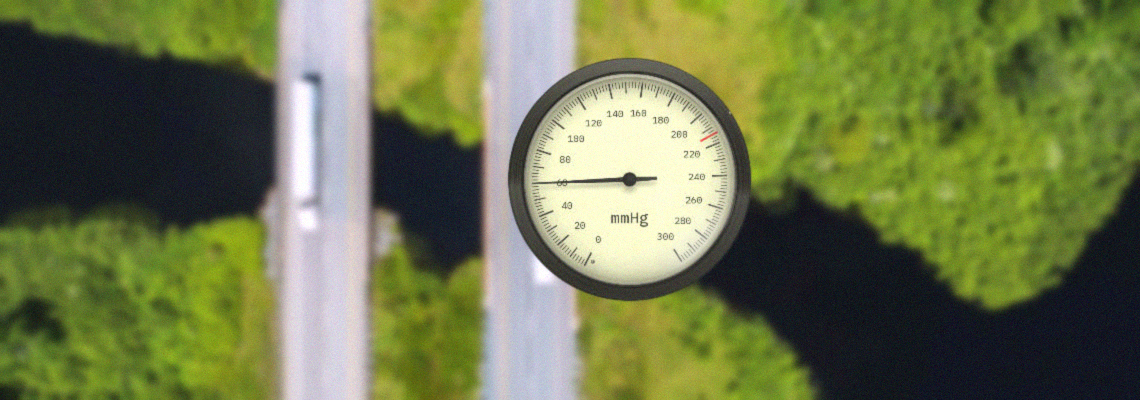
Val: 60 mmHg
